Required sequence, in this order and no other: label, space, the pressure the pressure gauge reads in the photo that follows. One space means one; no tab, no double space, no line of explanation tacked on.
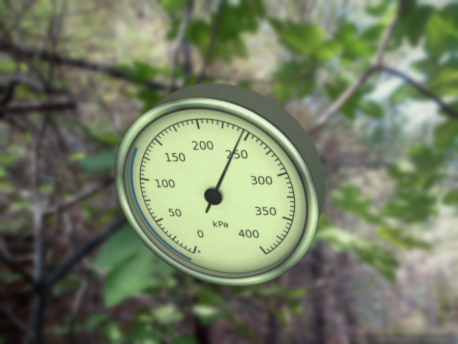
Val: 245 kPa
